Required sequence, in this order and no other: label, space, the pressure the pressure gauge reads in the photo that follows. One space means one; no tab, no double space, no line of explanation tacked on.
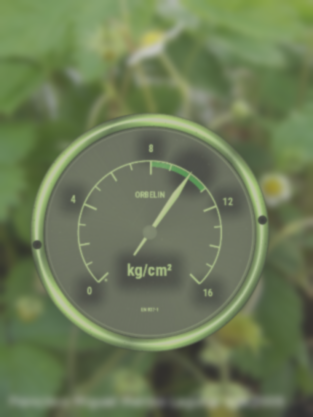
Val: 10 kg/cm²
